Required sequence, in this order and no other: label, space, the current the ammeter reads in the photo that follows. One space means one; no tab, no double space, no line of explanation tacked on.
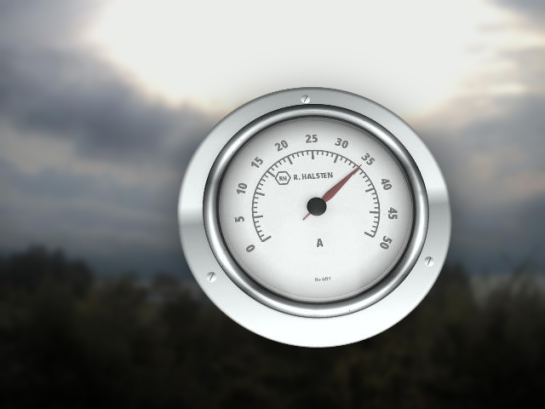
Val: 35 A
